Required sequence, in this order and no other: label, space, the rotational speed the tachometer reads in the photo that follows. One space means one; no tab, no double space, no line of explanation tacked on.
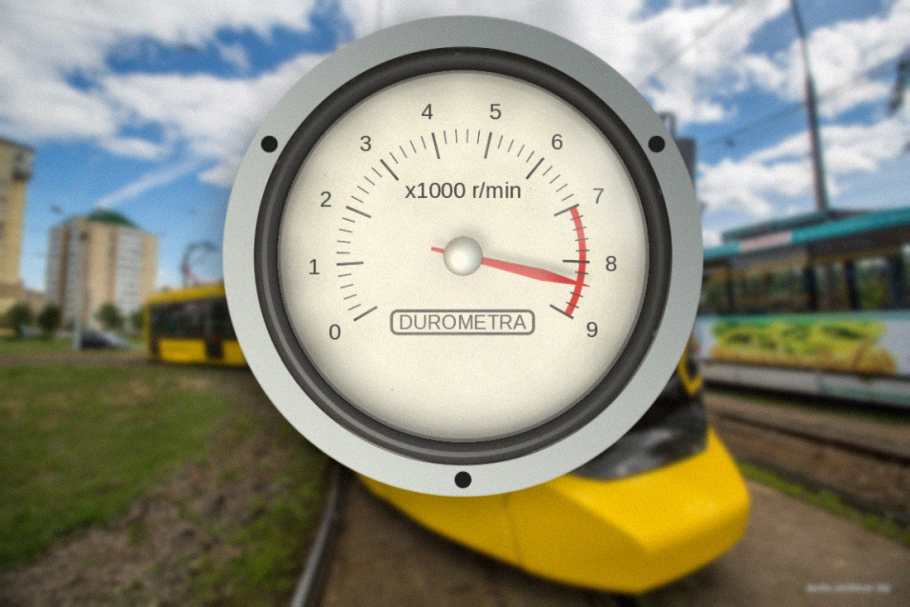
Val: 8400 rpm
